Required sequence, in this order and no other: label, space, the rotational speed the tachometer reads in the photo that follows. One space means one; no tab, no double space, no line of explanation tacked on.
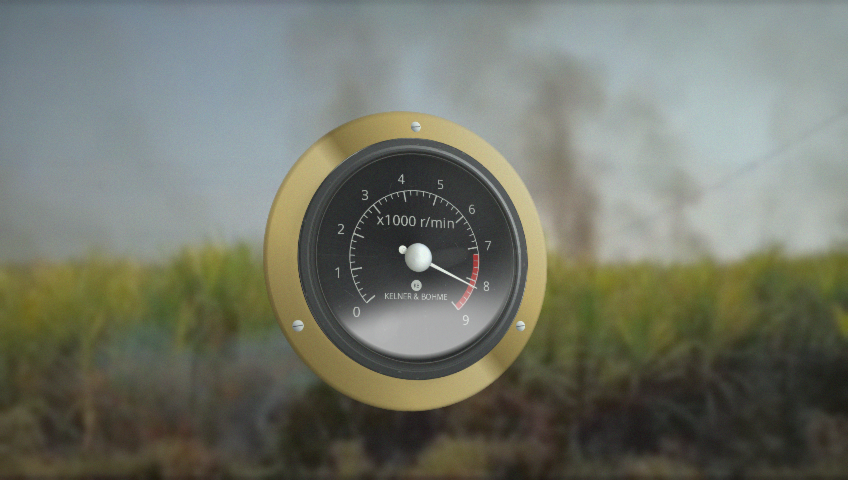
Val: 8200 rpm
